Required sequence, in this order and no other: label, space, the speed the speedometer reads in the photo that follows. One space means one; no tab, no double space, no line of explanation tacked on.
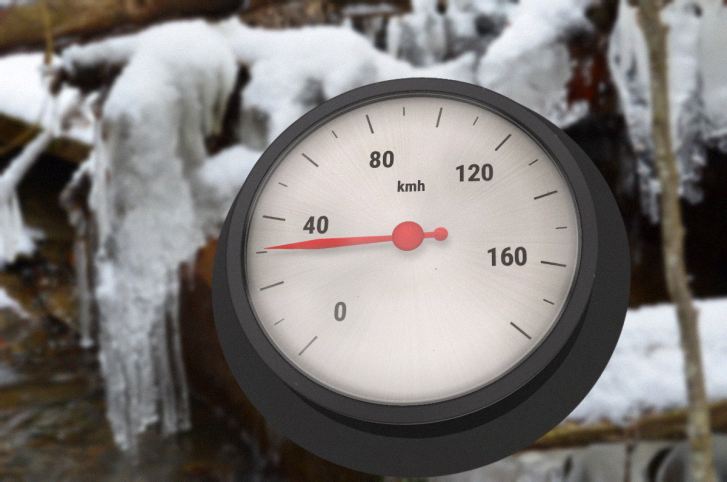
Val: 30 km/h
